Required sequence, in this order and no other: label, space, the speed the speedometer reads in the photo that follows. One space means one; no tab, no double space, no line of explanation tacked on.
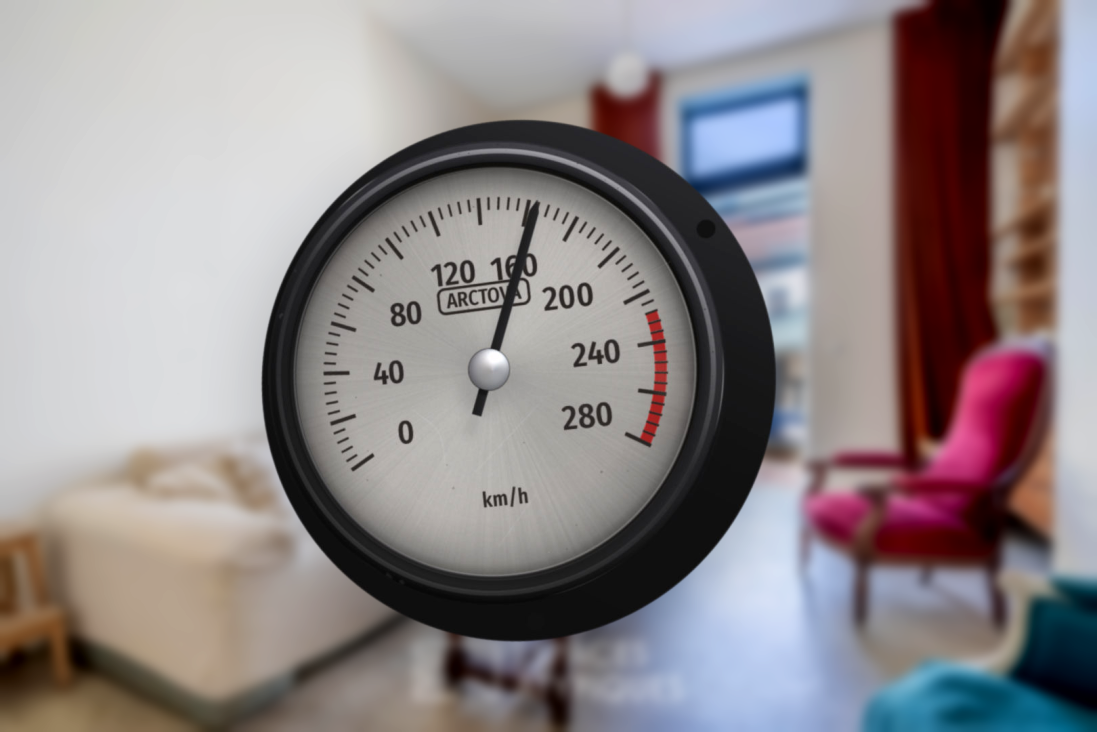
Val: 164 km/h
